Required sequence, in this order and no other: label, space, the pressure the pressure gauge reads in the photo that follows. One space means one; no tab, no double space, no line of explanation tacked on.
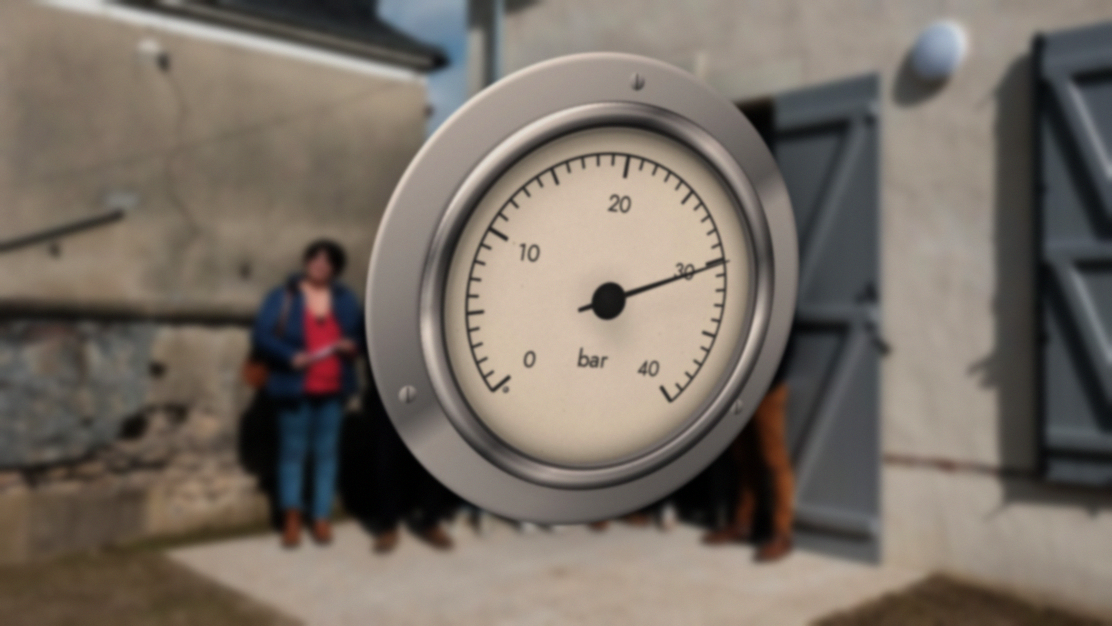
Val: 30 bar
